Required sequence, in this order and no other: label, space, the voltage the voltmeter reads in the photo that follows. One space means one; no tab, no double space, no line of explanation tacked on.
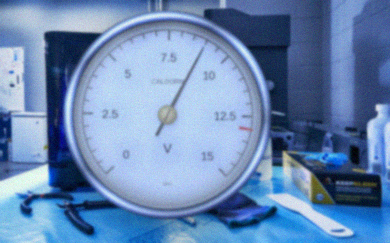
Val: 9 V
